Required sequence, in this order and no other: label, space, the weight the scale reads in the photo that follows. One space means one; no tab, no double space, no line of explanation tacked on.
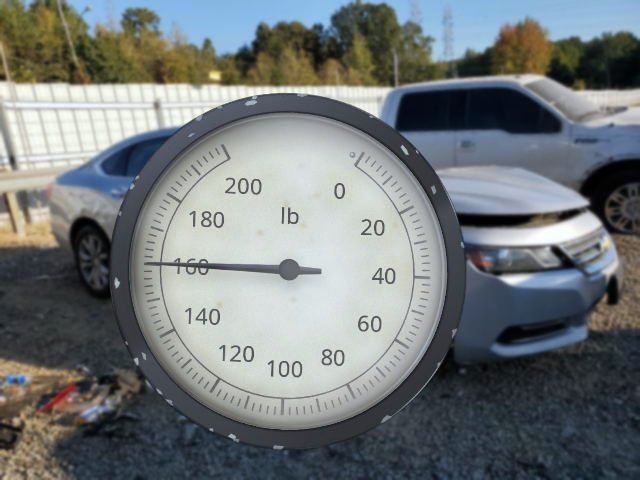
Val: 160 lb
